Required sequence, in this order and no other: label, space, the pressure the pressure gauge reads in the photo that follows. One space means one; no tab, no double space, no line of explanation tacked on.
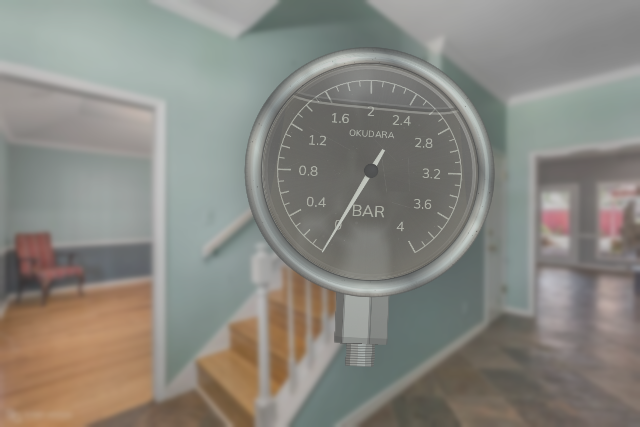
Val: 0 bar
